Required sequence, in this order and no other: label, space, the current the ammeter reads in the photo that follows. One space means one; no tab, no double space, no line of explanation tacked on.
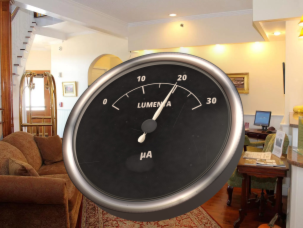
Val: 20 µA
